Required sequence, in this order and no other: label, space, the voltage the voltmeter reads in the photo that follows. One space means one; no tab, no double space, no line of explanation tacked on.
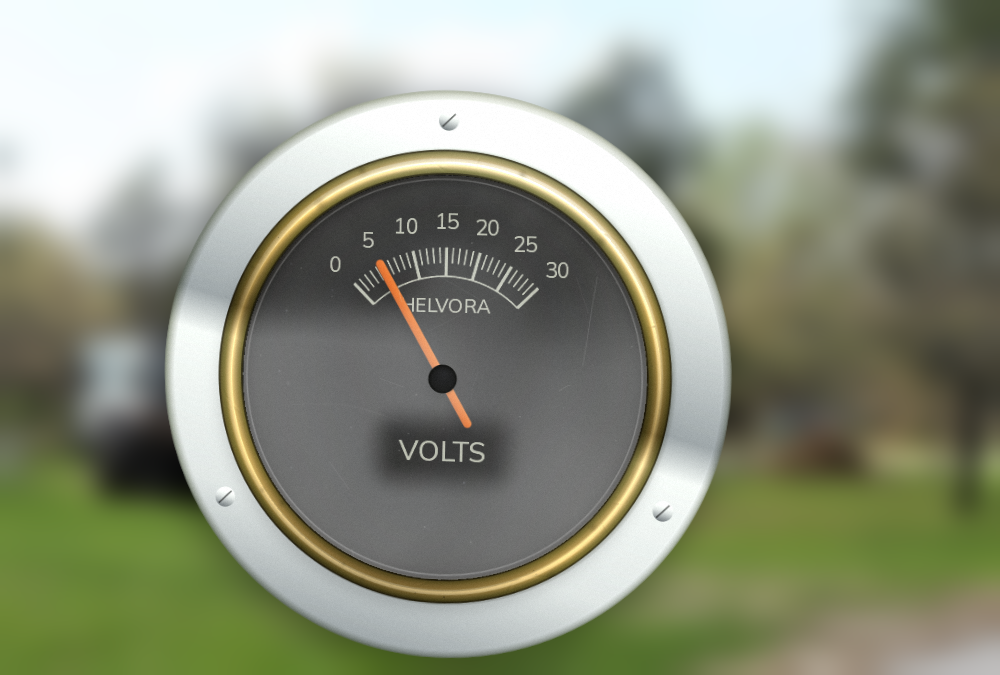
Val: 5 V
